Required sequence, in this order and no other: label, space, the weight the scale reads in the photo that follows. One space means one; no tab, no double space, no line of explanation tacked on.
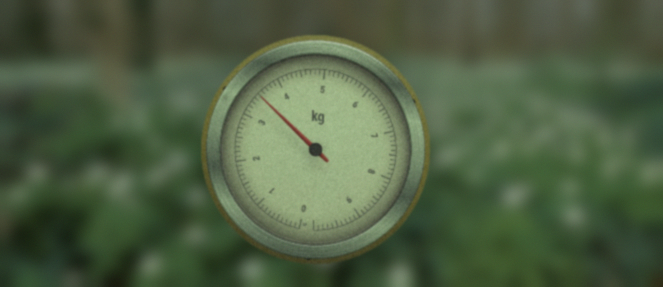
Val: 3.5 kg
